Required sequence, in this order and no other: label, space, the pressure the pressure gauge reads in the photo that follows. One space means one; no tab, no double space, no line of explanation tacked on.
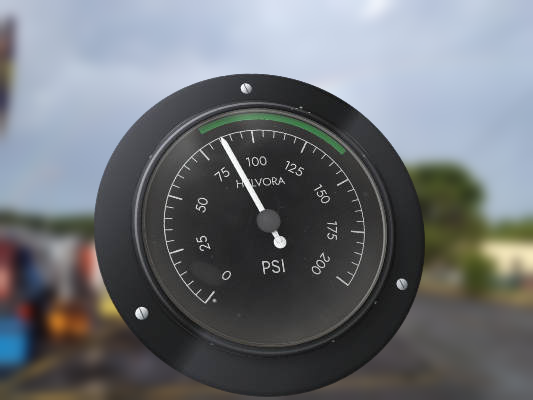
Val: 85 psi
